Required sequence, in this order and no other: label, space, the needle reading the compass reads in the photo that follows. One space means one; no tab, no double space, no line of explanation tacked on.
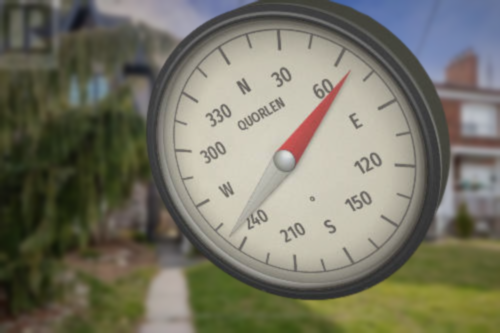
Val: 67.5 °
